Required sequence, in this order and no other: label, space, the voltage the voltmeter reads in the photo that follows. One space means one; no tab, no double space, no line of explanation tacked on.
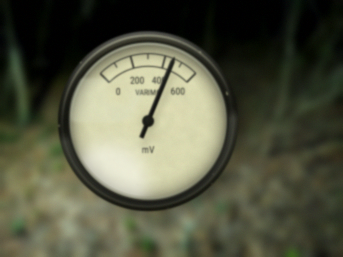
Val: 450 mV
